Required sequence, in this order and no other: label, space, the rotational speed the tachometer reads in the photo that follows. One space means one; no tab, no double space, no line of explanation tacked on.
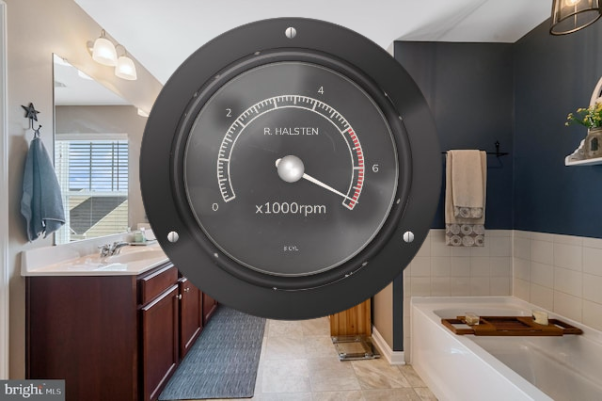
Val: 6800 rpm
